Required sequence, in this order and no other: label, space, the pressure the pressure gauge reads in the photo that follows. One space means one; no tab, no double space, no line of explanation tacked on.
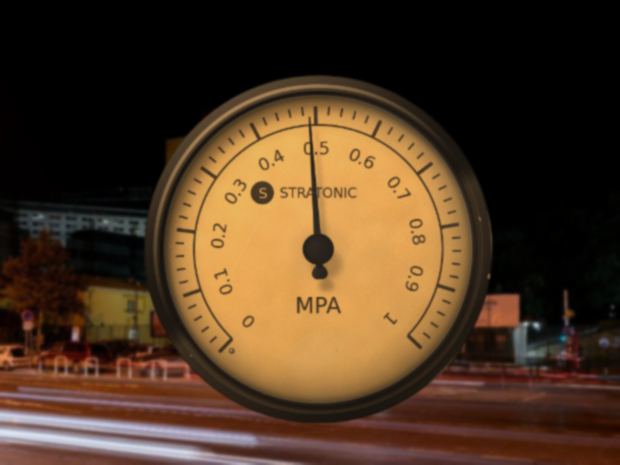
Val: 0.49 MPa
